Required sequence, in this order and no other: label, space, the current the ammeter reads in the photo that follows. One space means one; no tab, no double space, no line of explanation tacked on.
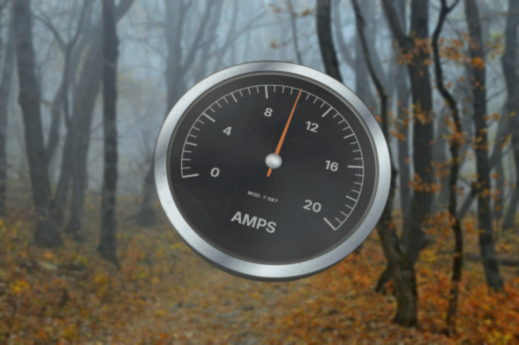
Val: 10 A
